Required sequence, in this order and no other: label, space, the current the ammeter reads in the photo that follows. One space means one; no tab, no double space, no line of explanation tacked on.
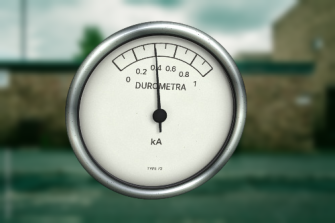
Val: 0.4 kA
